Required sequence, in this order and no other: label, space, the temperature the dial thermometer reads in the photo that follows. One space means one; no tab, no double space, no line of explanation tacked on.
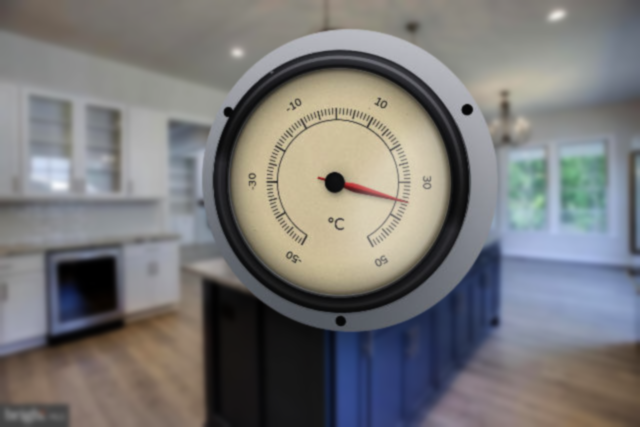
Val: 35 °C
